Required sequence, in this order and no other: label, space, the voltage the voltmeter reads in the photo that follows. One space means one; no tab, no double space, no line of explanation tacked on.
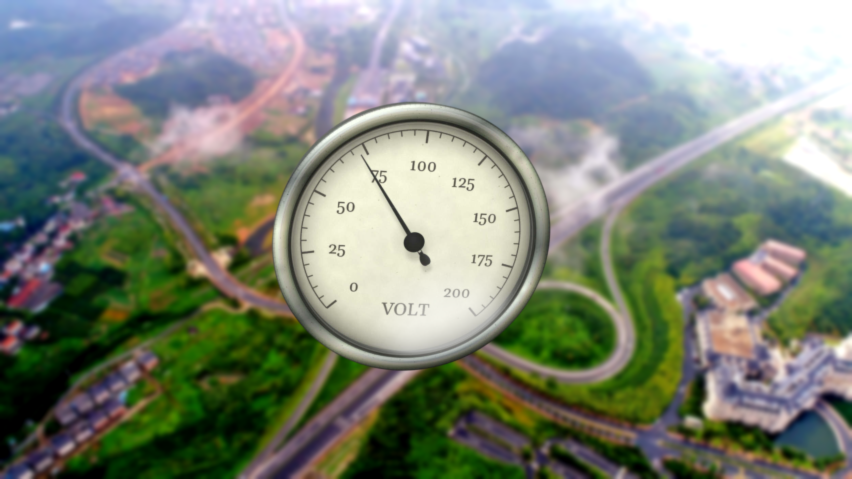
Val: 72.5 V
